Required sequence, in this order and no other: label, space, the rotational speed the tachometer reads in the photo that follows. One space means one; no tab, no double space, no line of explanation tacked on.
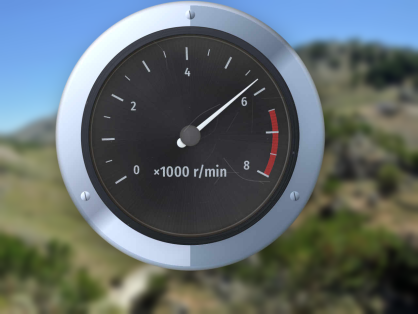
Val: 5750 rpm
